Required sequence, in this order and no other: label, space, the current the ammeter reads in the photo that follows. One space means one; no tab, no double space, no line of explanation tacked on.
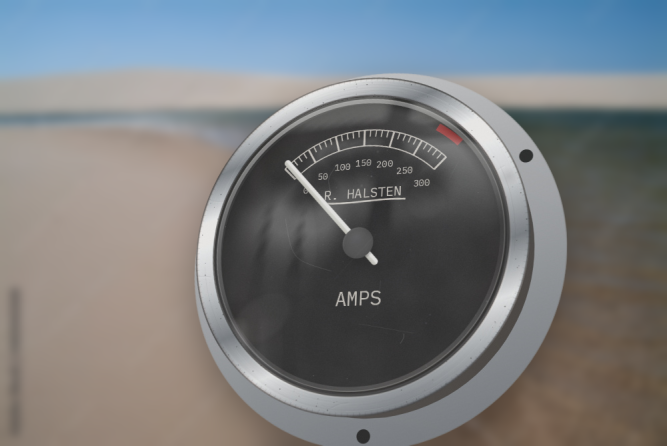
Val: 10 A
